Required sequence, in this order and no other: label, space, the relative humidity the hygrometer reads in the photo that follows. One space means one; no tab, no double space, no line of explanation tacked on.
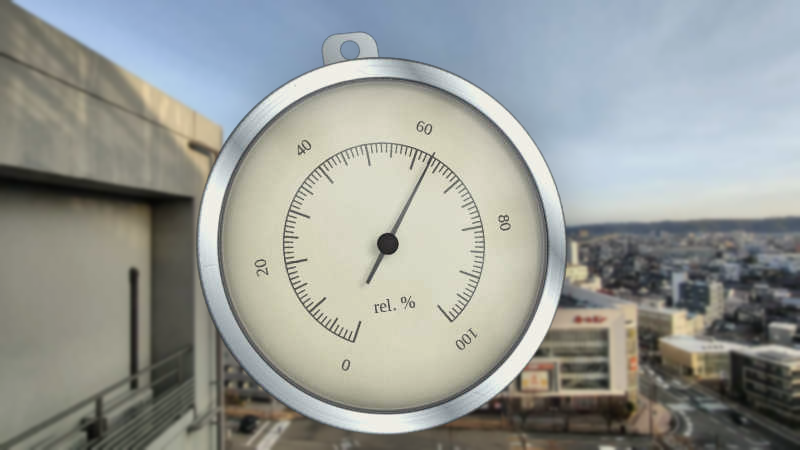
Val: 63 %
